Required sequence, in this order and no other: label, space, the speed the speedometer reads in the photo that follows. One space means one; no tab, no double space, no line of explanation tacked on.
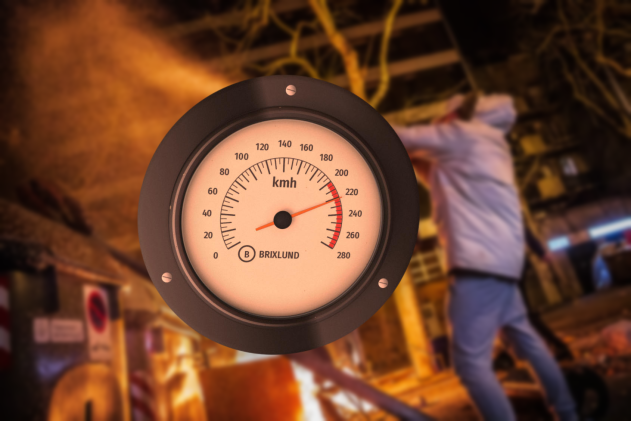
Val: 220 km/h
